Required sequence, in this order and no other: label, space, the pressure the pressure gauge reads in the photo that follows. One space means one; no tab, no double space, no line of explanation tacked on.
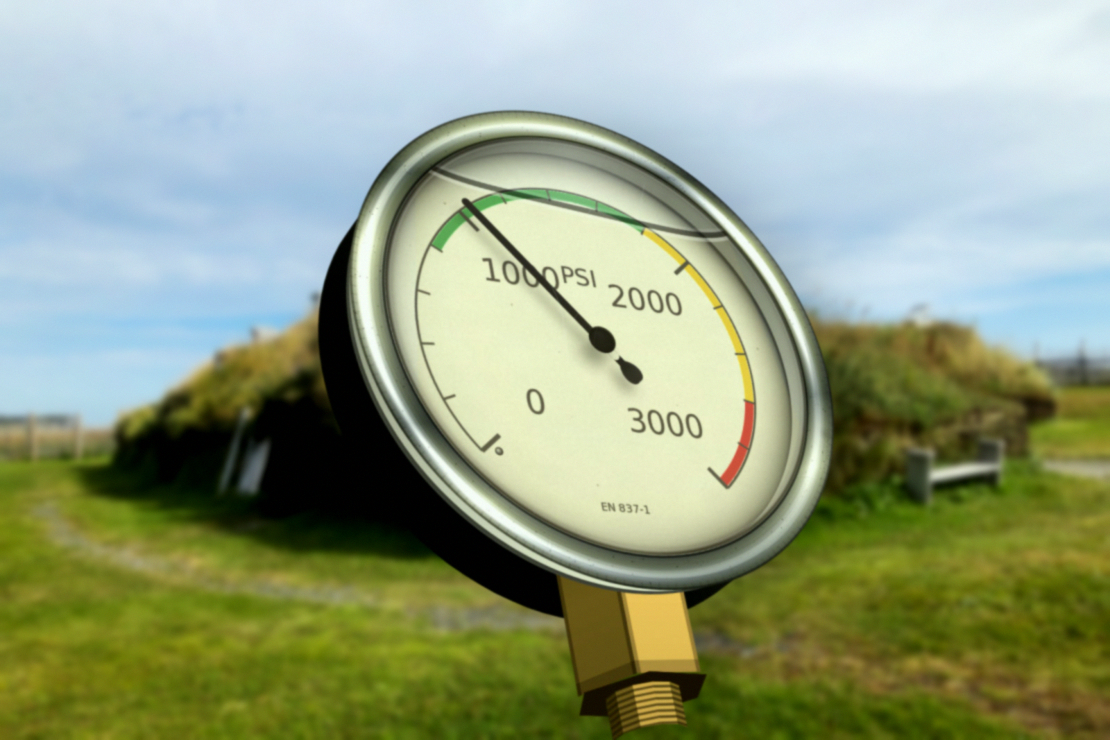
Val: 1000 psi
